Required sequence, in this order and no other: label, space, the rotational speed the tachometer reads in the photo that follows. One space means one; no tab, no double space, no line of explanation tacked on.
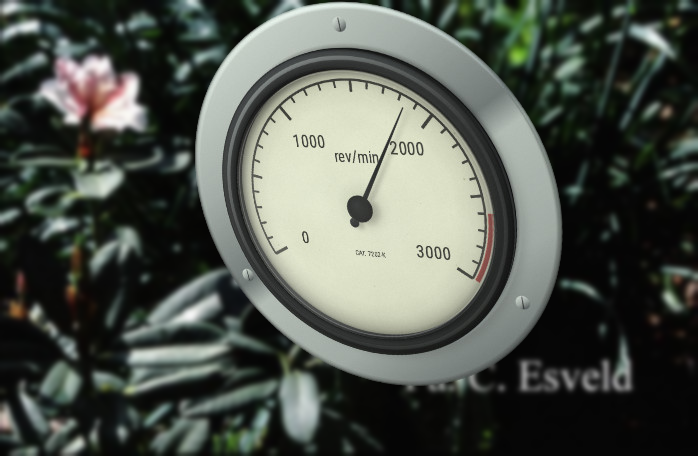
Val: 1850 rpm
